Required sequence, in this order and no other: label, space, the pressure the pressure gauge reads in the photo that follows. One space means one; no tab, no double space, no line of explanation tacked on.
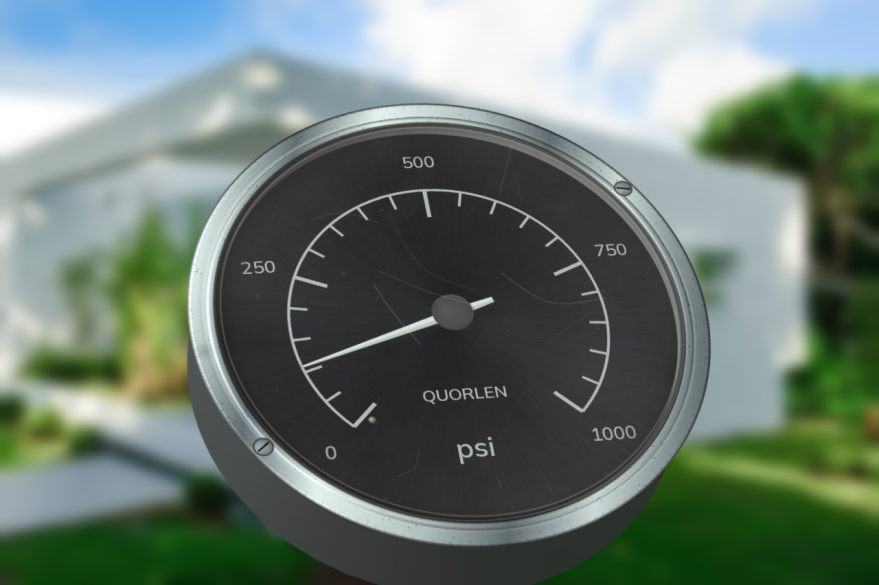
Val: 100 psi
